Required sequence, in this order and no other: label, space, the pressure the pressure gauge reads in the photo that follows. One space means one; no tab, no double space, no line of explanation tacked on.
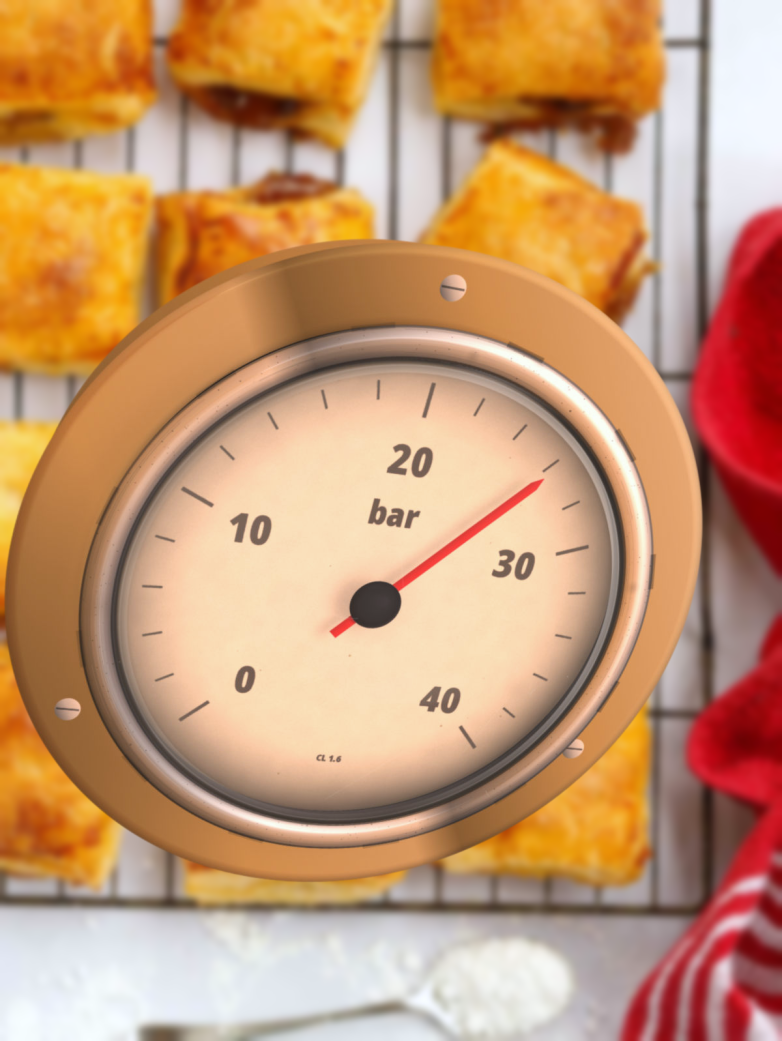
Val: 26 bar
